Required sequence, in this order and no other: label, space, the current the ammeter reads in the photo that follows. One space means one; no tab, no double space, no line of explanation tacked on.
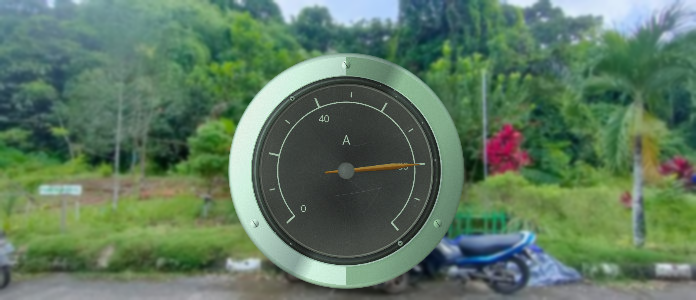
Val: 80 A
